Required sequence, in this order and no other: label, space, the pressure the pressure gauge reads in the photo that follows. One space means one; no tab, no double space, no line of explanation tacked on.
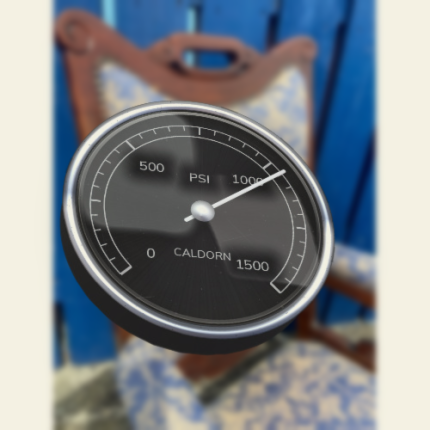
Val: 1050 psi
